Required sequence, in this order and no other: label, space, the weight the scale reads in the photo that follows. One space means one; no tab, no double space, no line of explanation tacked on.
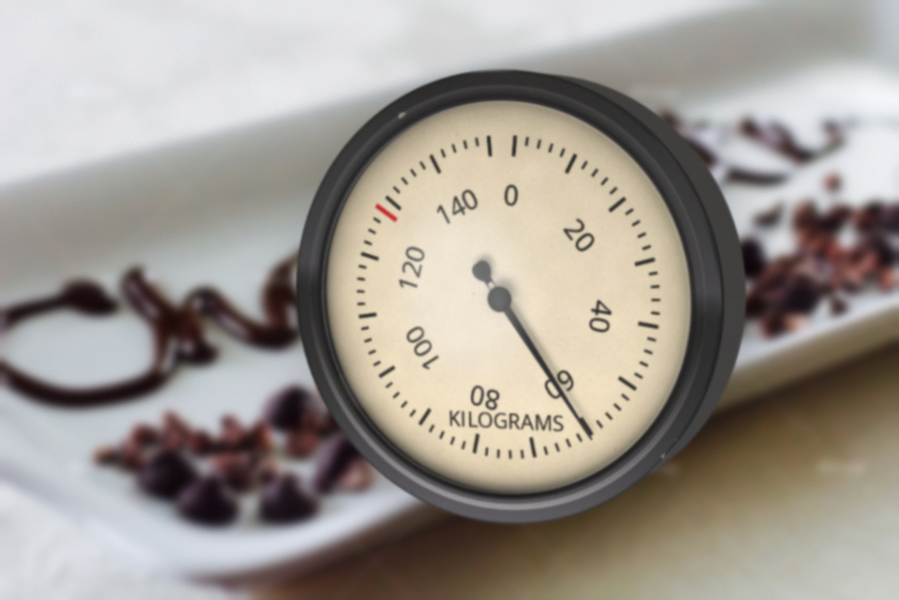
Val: 60 kg
